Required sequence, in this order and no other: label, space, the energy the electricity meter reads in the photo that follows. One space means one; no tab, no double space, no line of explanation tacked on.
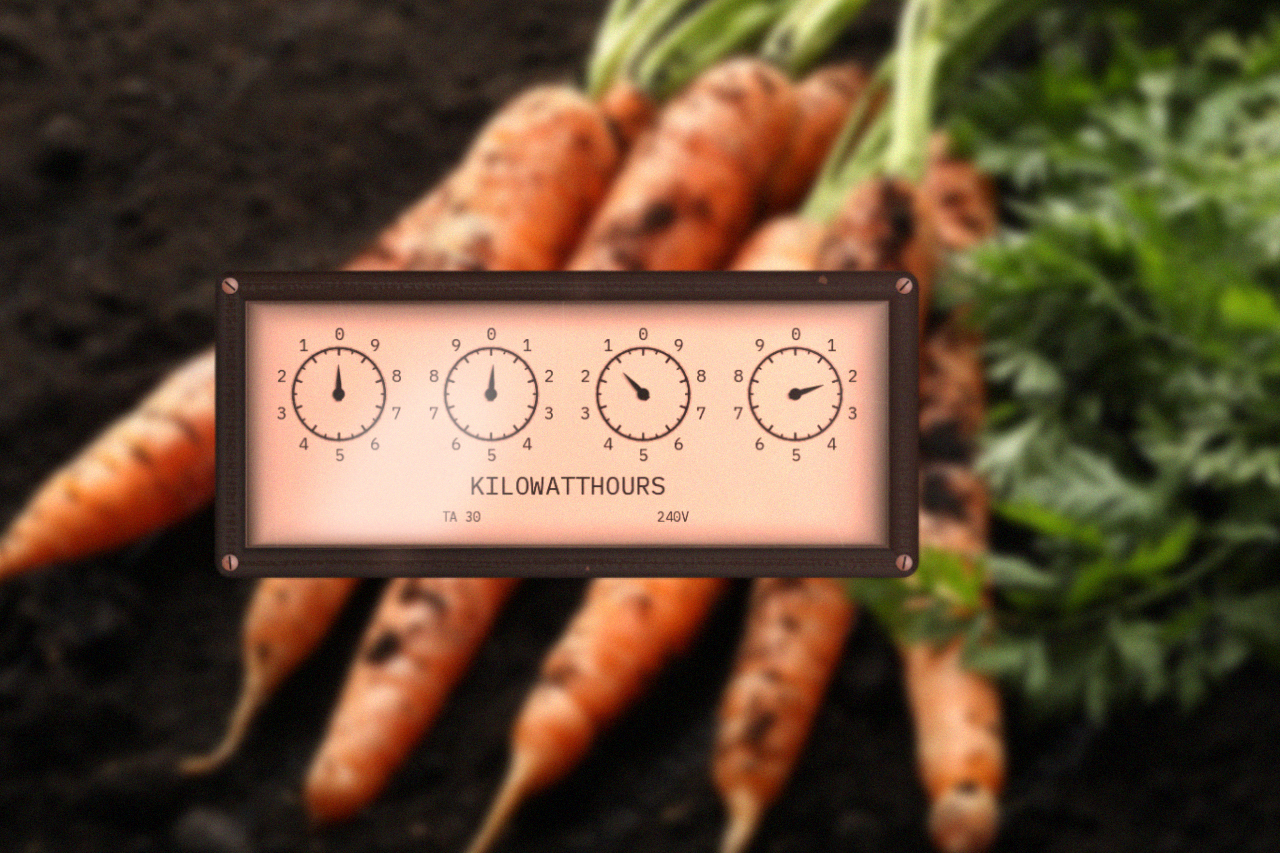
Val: 12 kWh
